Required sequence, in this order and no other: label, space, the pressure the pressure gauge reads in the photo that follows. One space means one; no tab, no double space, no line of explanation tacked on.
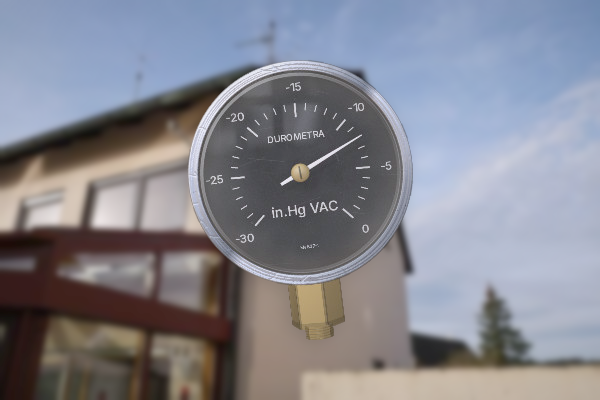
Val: -8 inHg
